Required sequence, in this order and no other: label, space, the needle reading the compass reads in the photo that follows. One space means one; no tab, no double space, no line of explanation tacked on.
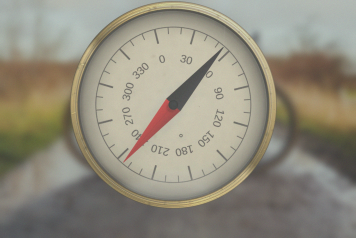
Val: 235 °
